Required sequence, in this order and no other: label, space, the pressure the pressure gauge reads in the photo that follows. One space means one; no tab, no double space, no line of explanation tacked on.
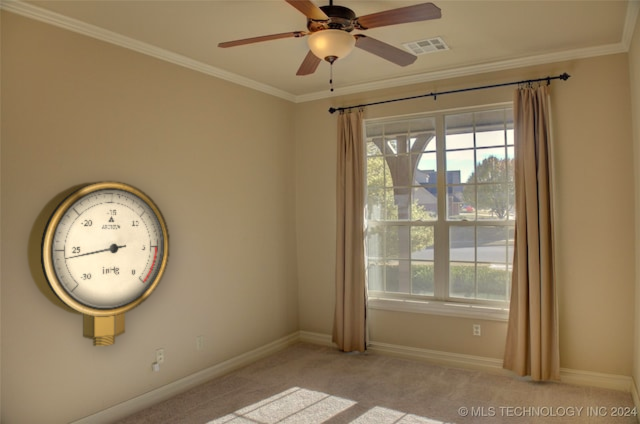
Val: -26 inHg
